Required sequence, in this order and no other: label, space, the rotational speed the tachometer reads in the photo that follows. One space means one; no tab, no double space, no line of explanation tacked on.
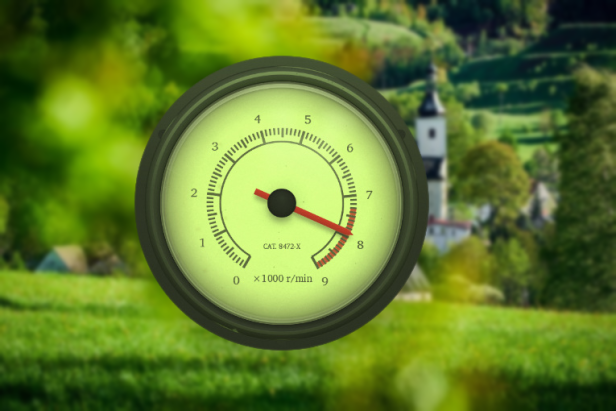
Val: 7900 rpm
